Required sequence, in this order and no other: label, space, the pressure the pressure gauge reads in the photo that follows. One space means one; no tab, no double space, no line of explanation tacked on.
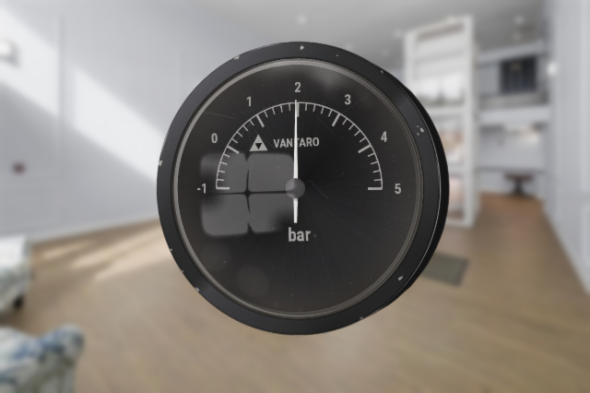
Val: 2 bar
